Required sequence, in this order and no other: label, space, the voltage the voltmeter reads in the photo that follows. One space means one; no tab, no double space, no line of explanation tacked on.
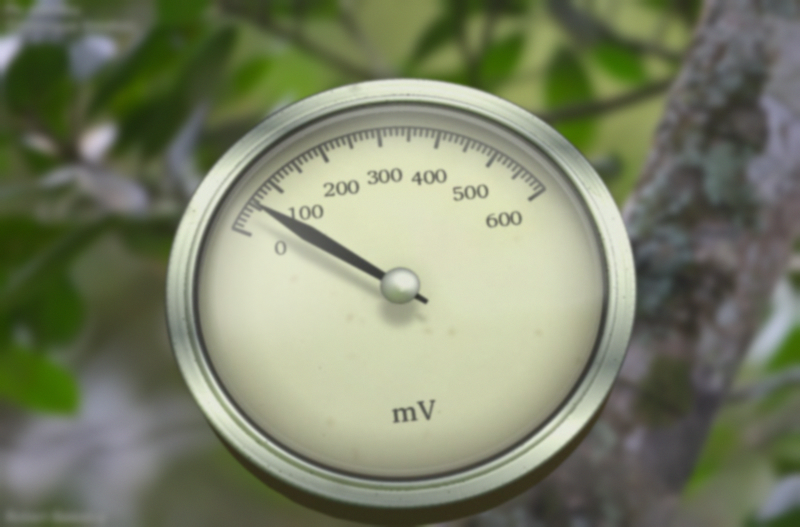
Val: 50 mV
